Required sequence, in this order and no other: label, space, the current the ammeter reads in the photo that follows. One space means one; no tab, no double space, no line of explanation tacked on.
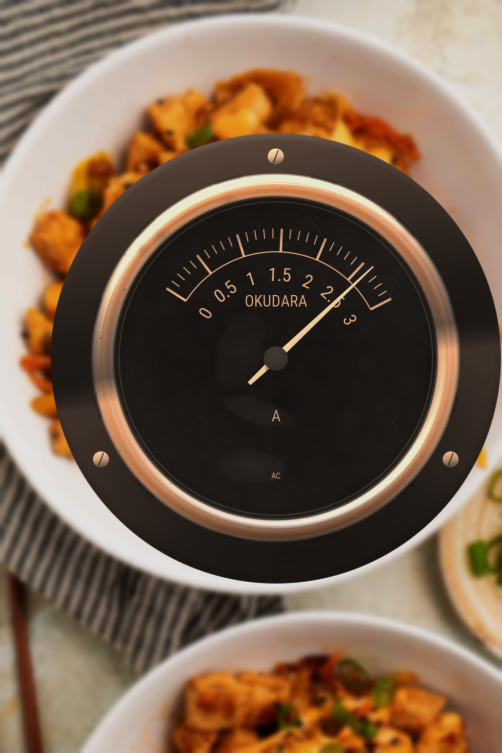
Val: 2.6 A
